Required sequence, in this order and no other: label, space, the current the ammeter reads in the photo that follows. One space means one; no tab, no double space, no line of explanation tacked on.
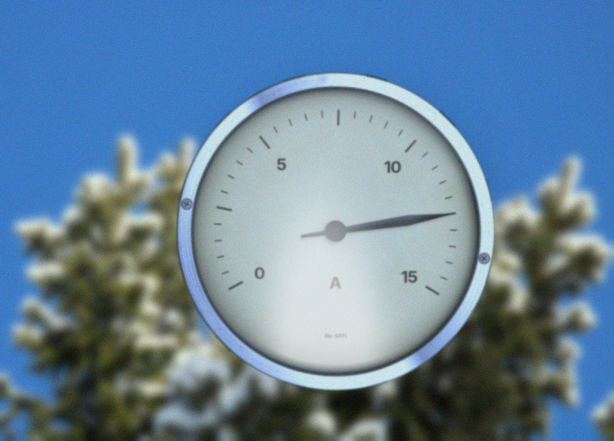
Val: 12.5 A
